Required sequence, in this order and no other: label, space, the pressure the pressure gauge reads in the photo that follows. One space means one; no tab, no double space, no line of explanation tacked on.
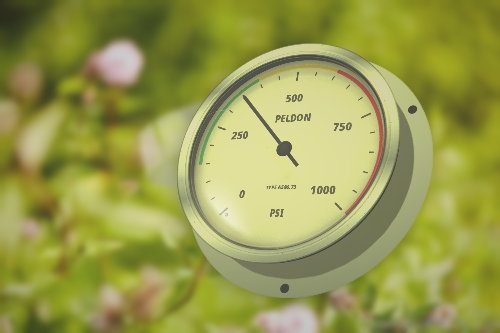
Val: 350 psi
